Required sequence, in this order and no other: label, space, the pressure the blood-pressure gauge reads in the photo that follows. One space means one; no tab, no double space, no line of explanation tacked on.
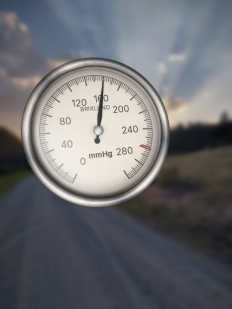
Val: 160 mmHg
